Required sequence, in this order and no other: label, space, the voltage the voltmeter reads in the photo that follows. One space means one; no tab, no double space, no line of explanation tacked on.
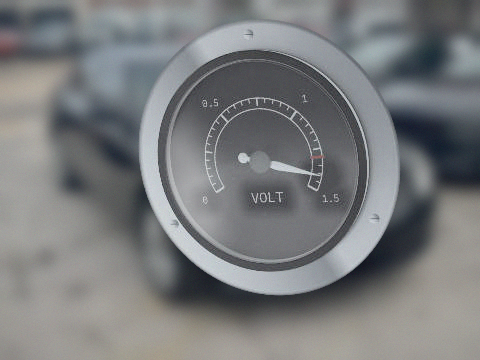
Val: 1.4 V
